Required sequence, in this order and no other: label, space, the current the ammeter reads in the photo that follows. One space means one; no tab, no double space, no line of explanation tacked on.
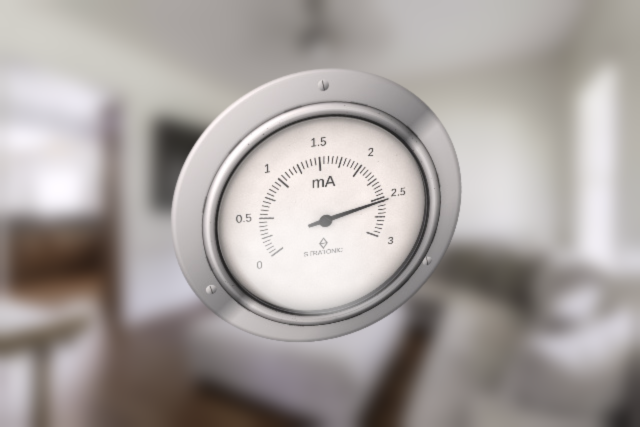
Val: 2.5 mA
